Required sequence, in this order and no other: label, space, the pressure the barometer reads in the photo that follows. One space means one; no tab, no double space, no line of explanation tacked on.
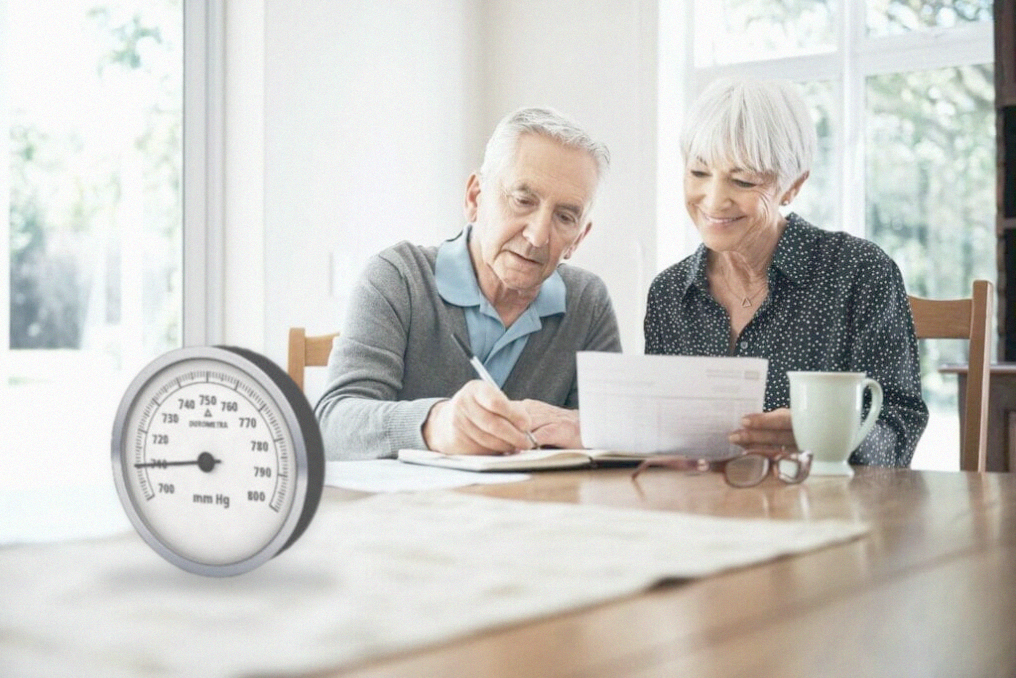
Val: 710 mmHg
